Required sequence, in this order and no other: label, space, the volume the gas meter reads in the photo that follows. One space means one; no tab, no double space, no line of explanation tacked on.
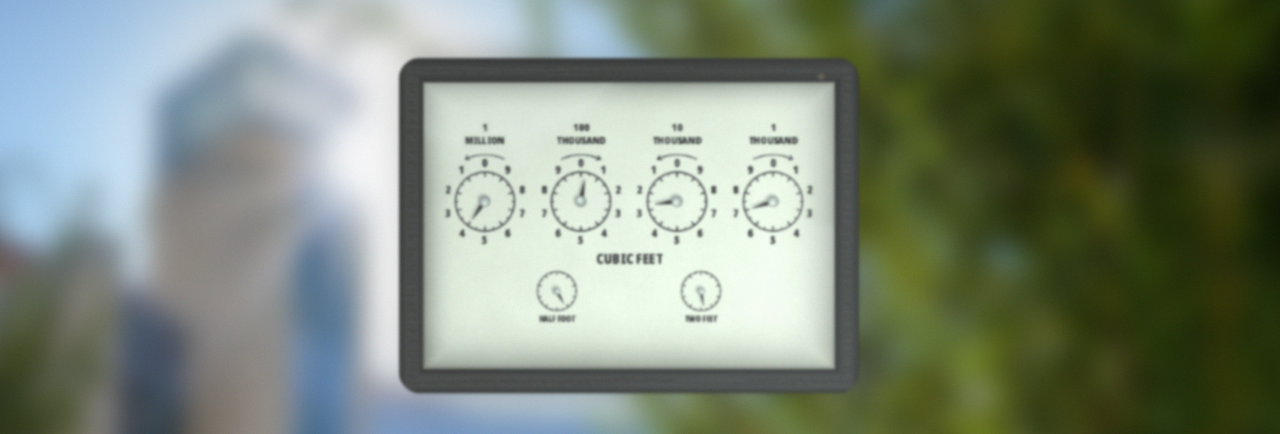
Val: 402700 ft³
